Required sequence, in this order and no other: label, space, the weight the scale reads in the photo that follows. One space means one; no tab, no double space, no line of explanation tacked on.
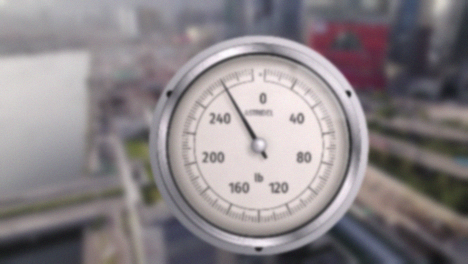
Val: 260 lb
